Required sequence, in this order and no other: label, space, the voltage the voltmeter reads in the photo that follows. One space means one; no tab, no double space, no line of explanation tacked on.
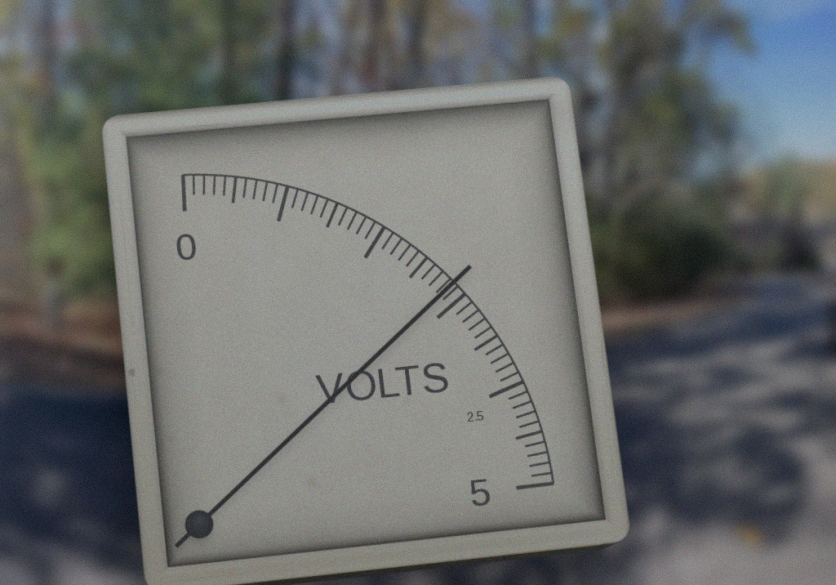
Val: 2.85 V
